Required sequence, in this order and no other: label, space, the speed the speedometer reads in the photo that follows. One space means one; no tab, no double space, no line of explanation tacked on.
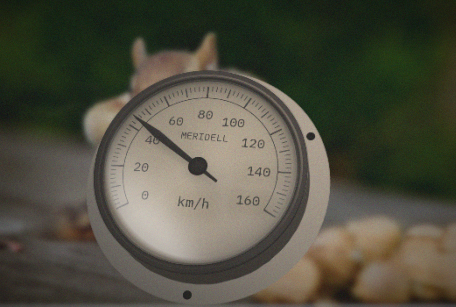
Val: 44 km/h
